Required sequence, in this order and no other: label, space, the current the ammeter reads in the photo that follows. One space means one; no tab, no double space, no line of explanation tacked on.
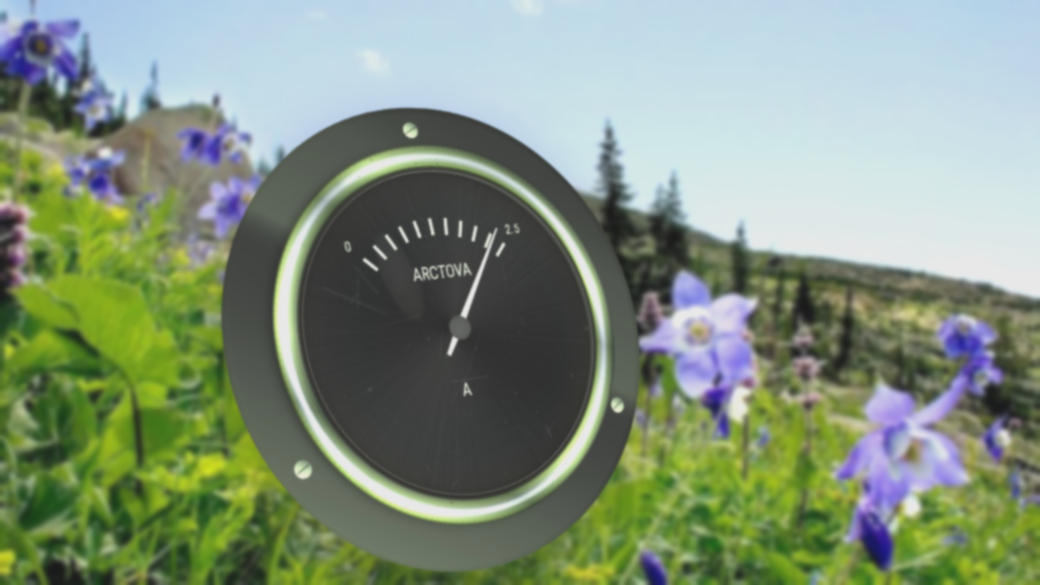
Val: 2.25 A
